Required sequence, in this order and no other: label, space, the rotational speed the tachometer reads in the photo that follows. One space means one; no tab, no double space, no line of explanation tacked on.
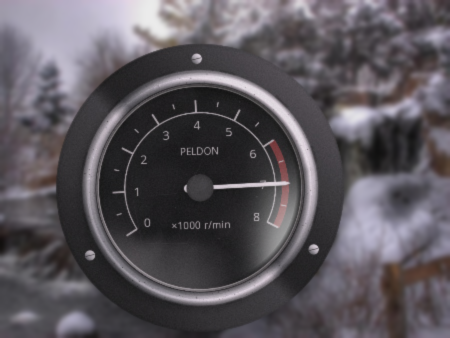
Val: 7000 rpm
